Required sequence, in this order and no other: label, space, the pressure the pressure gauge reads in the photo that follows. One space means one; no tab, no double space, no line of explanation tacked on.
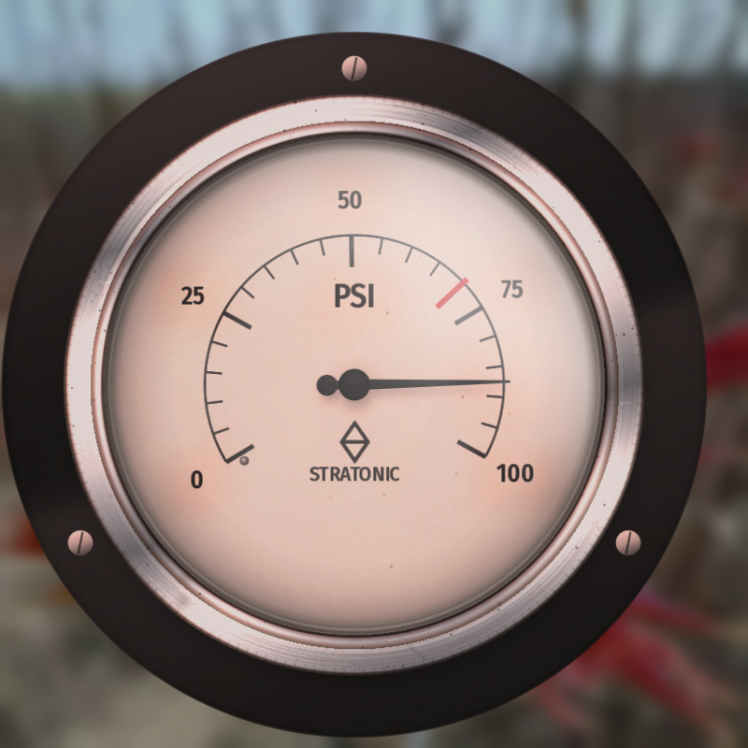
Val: 87.5 psi
